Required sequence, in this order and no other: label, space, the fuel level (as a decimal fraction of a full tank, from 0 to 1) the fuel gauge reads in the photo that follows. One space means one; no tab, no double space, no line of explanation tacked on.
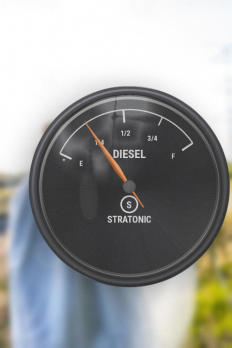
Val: 0.25
